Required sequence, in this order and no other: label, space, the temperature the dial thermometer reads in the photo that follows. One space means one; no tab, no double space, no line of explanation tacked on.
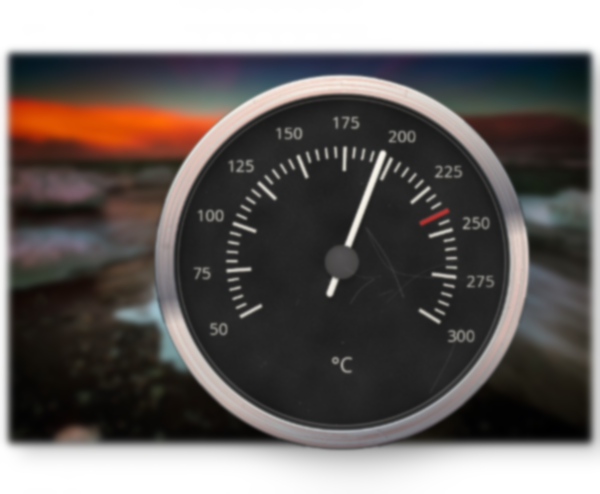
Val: 195 °C
